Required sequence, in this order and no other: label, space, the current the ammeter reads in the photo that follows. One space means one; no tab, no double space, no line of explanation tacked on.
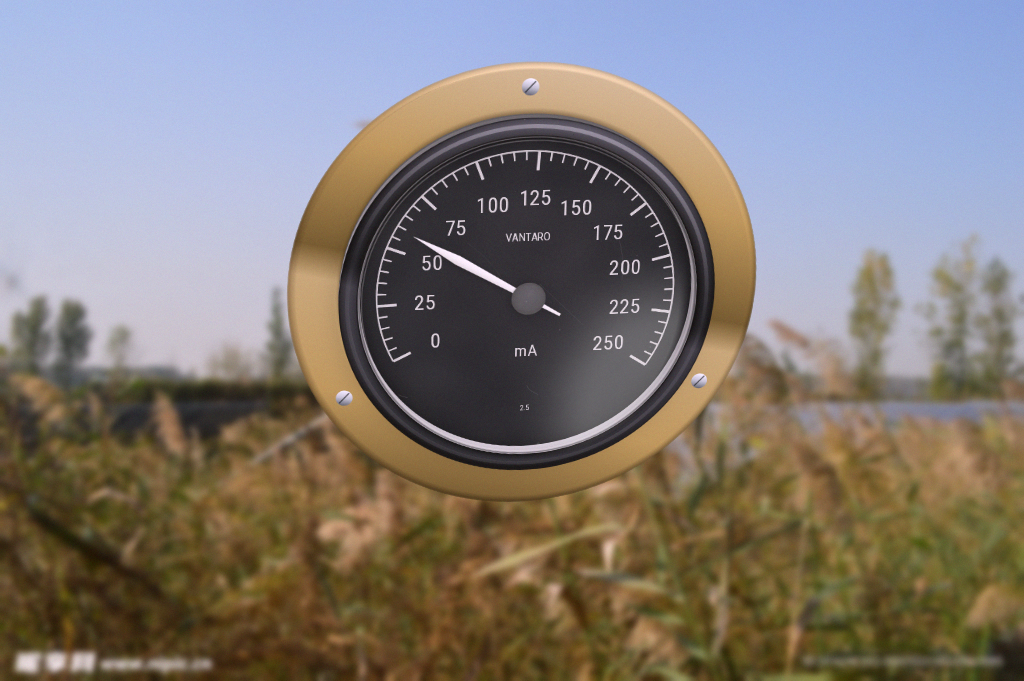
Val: 60 mA
